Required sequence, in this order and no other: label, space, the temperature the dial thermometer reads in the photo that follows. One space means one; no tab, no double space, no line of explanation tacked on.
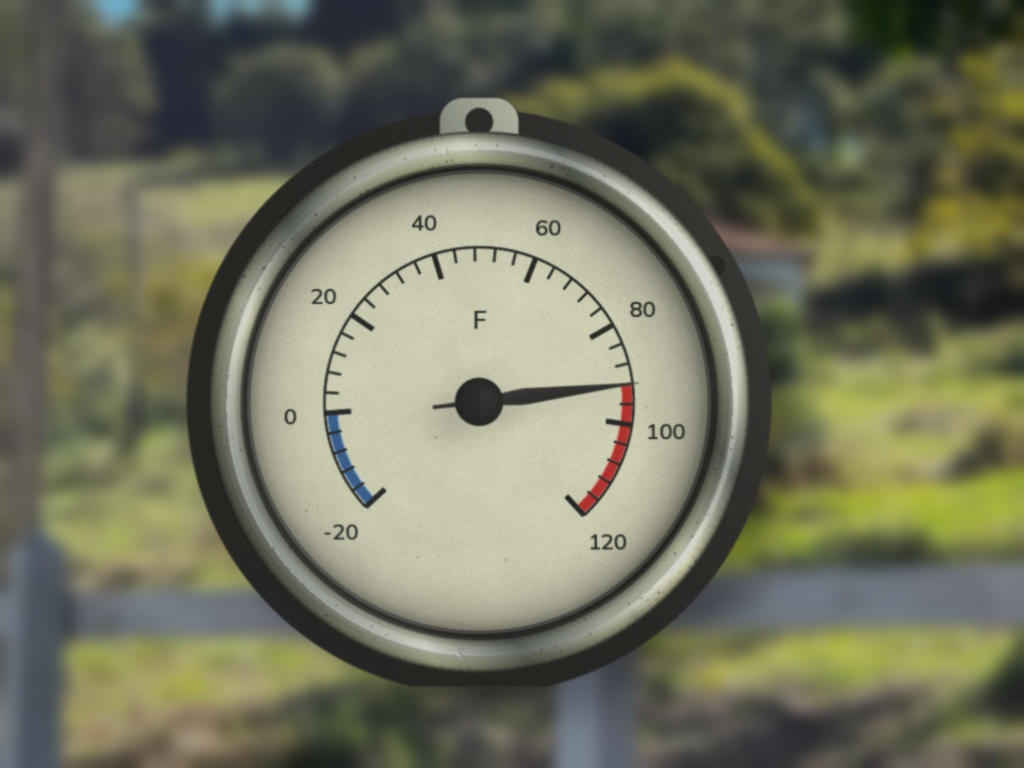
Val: 92 °F
